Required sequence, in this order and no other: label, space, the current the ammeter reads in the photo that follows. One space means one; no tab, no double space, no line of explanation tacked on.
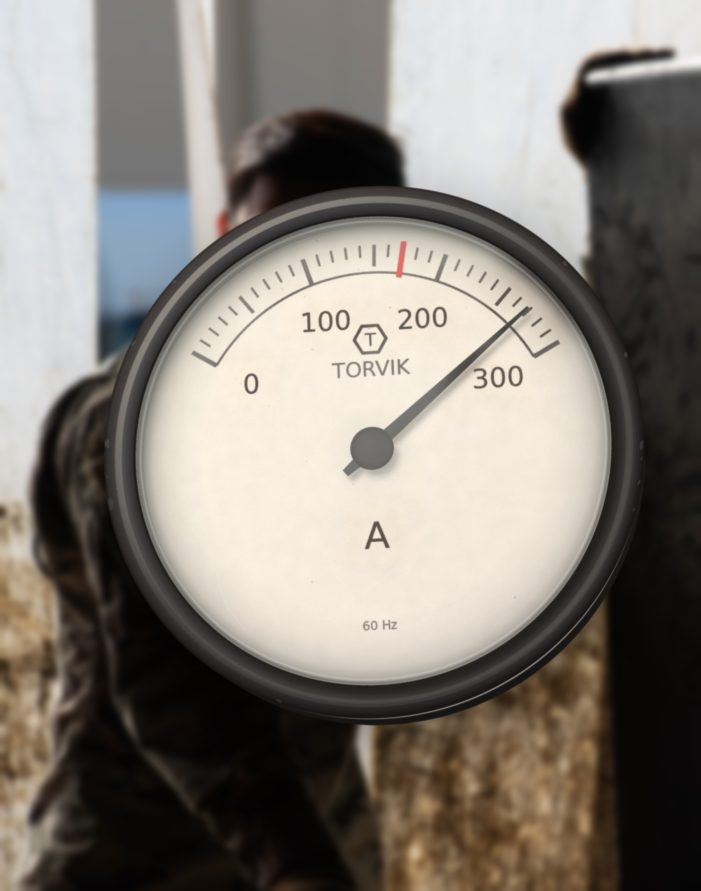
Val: 270 A
